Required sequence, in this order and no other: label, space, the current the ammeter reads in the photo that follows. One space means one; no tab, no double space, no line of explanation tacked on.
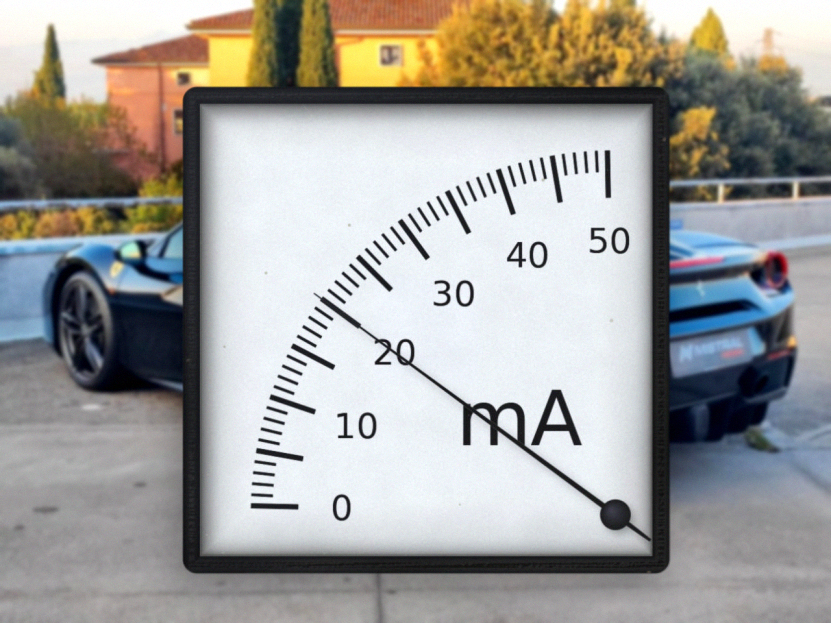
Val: 20 mA
